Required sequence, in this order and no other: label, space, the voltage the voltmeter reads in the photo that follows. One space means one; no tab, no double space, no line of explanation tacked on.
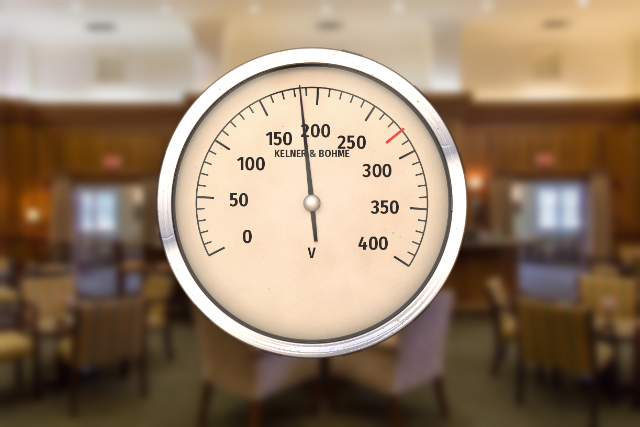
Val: 185 V
